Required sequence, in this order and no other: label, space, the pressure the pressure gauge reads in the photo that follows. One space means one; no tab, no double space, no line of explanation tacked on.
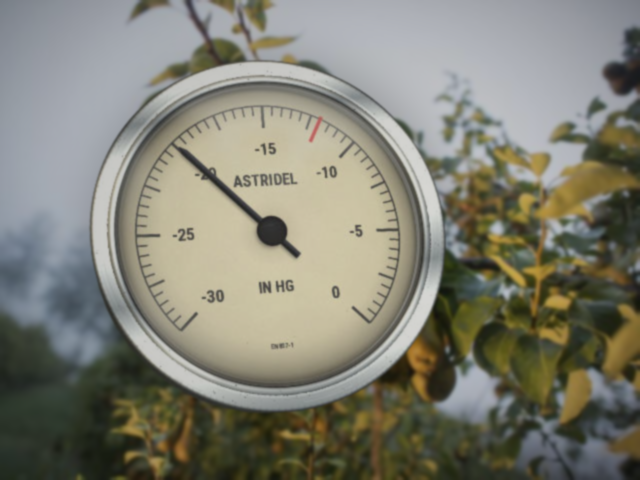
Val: -20 inHg
